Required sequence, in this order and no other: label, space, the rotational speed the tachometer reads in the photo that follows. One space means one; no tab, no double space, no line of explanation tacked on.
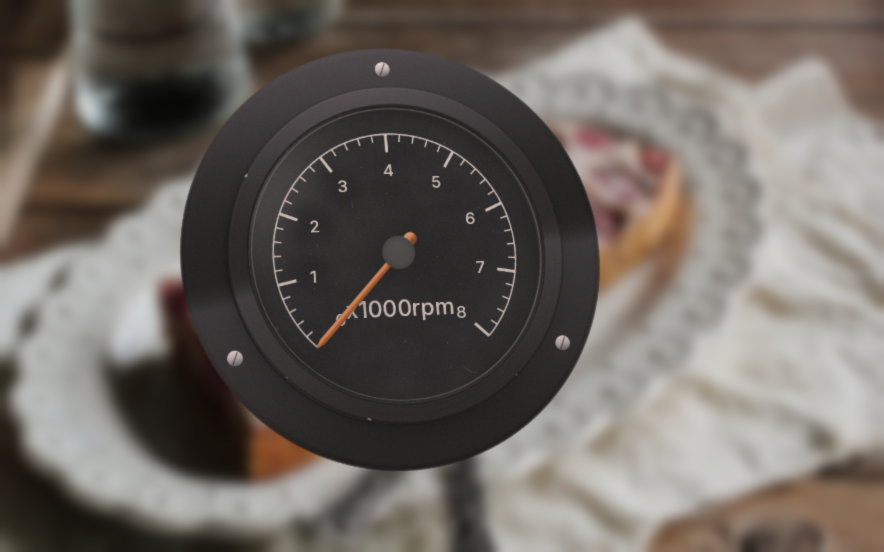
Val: 0 rpm
